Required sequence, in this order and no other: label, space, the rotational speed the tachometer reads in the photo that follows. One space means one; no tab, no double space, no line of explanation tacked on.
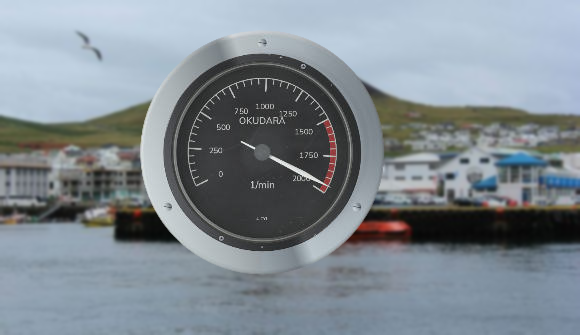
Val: 1950 rpm
